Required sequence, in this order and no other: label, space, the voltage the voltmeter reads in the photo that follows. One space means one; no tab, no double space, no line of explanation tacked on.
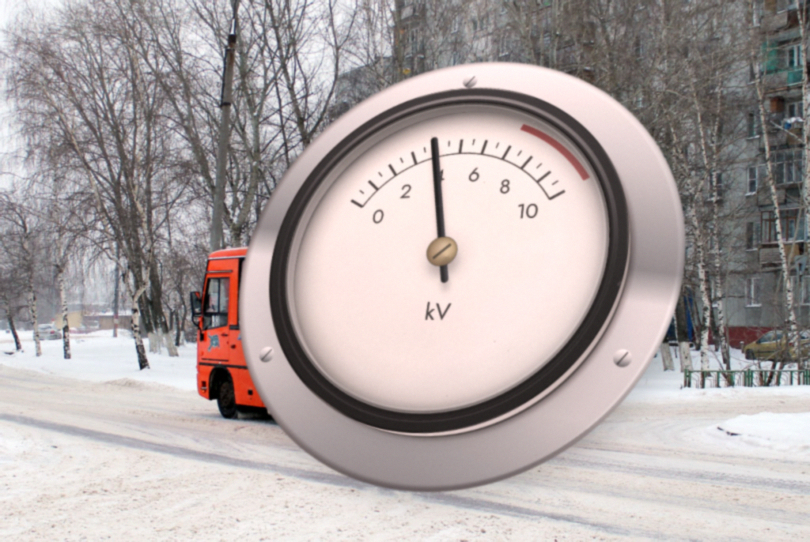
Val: 4 kV
